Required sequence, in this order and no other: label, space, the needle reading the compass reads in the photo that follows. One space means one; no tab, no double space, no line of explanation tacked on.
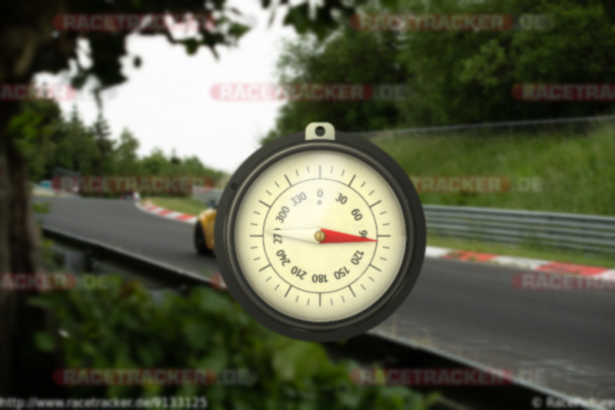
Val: 95 °
